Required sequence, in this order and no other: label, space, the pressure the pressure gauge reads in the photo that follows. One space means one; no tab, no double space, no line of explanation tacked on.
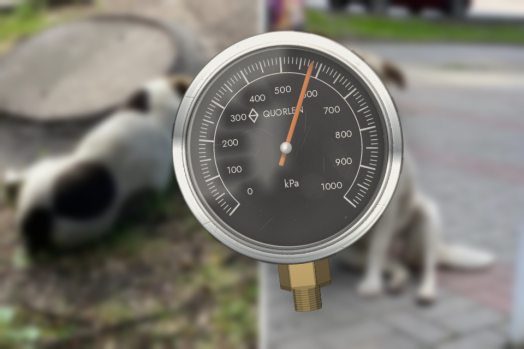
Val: 580 kPa
